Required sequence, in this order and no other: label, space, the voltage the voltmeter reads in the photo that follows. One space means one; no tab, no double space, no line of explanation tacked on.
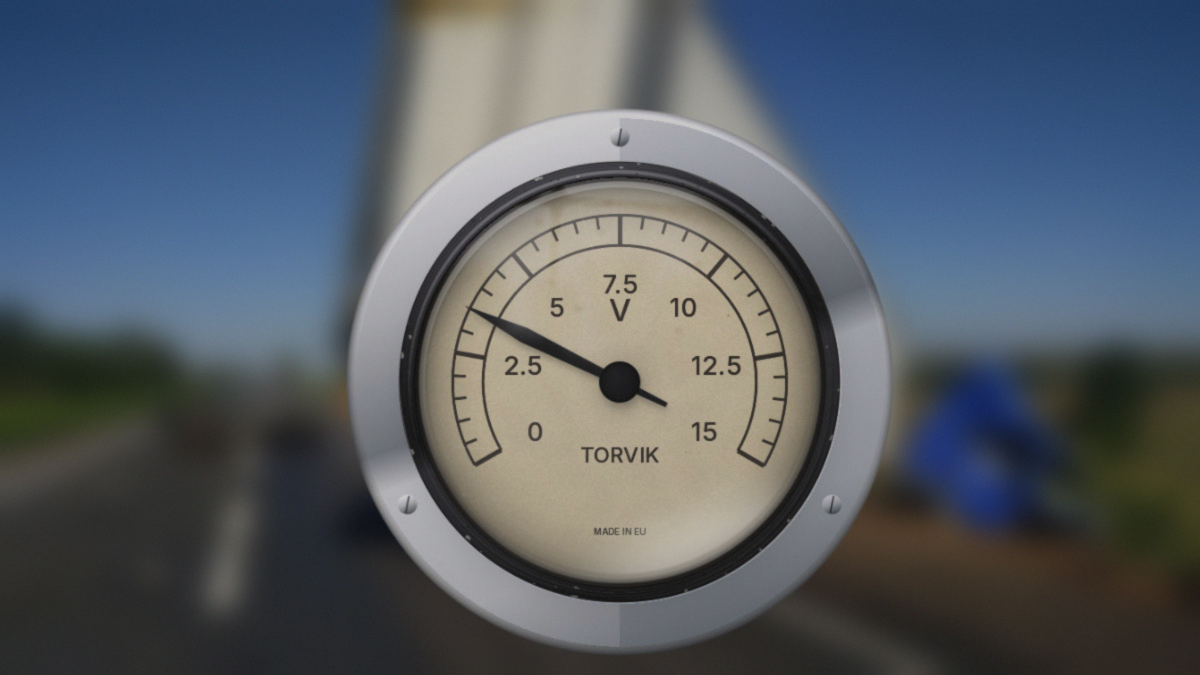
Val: 3.5 V
